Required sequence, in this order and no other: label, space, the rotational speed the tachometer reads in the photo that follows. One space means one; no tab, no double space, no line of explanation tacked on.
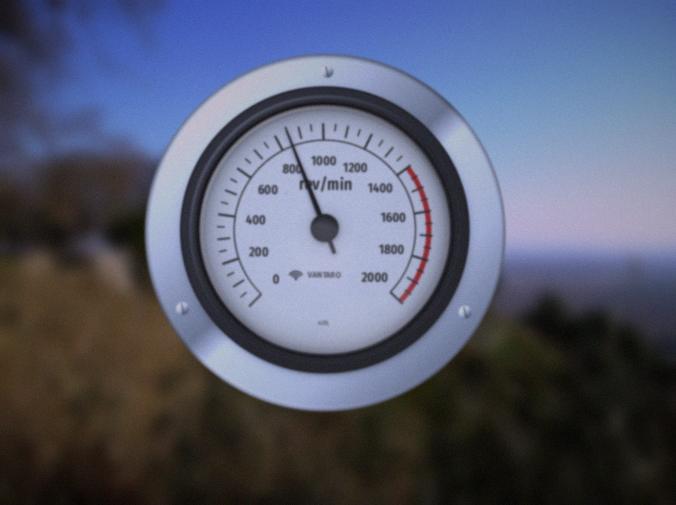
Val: 850 rpm
